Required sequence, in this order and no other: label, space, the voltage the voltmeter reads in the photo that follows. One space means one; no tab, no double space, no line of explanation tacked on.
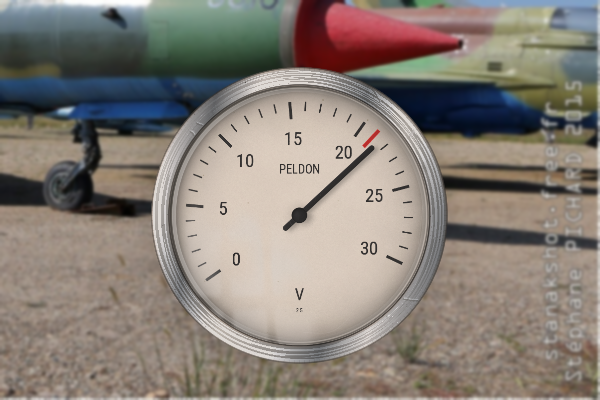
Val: 21.5 V
